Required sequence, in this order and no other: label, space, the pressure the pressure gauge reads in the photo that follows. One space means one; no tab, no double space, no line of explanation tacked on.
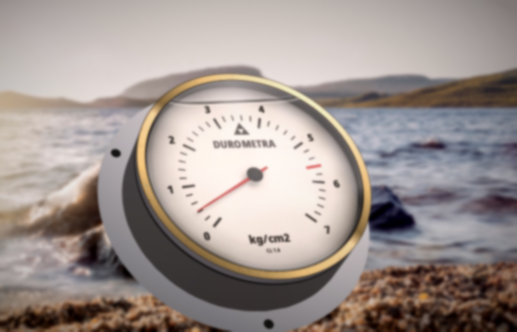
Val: 0.4 kg/cm²
